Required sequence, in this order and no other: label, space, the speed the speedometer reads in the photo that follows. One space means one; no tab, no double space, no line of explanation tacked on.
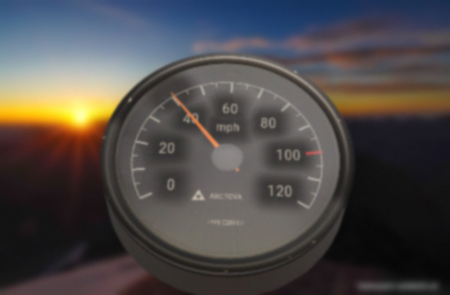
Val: 40 mph
